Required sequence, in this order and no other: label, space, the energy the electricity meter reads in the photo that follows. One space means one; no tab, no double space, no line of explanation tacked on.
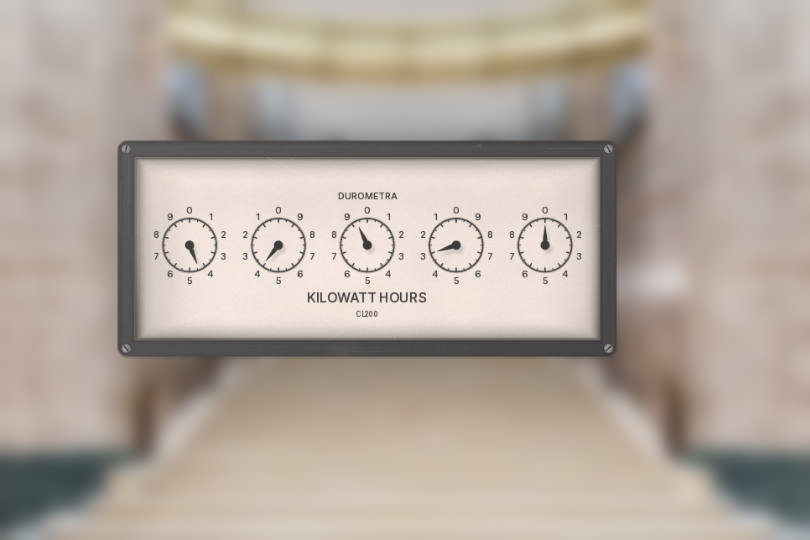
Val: 43930 kWh
